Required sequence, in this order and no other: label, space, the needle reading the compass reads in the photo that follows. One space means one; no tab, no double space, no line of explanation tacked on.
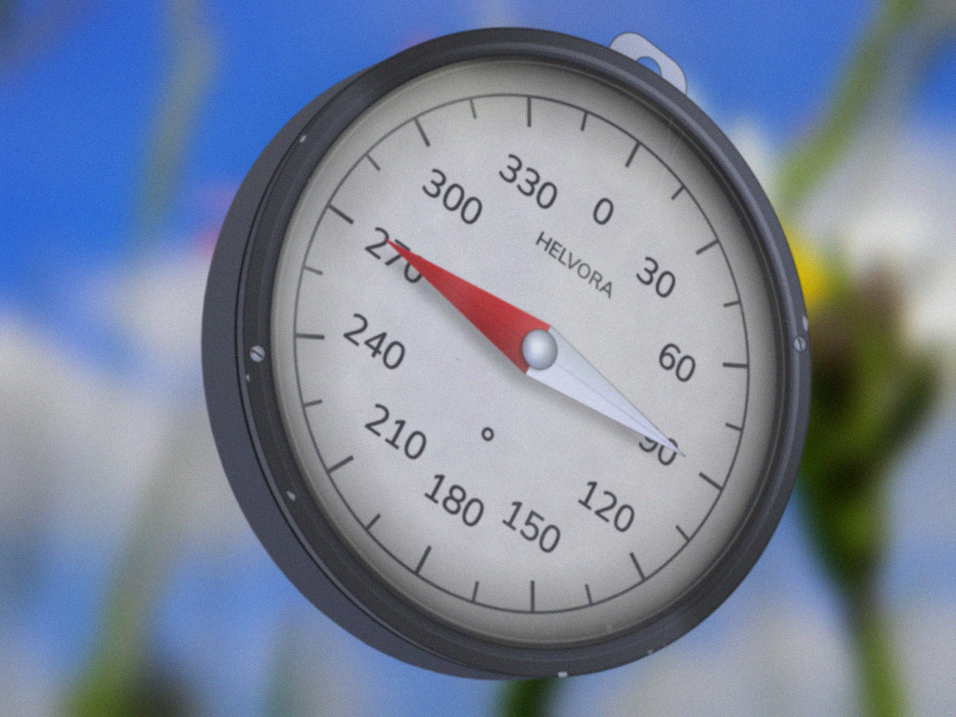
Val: 270 °
